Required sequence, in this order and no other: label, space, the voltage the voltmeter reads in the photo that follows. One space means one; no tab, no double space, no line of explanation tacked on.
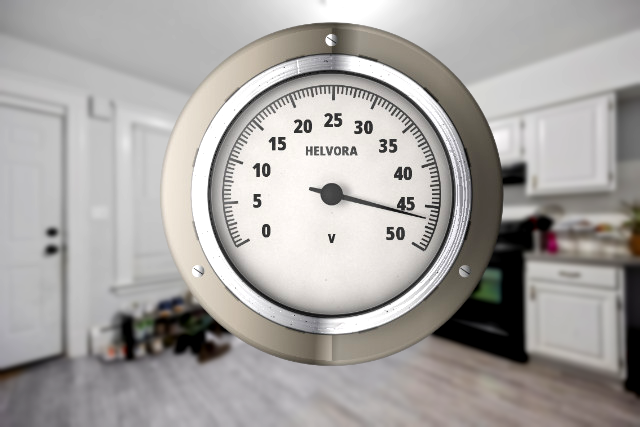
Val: 46.5 V
